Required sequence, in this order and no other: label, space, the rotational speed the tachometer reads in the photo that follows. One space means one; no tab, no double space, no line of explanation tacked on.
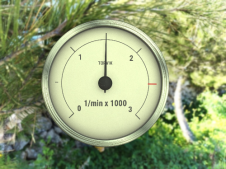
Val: 1500 rpm
